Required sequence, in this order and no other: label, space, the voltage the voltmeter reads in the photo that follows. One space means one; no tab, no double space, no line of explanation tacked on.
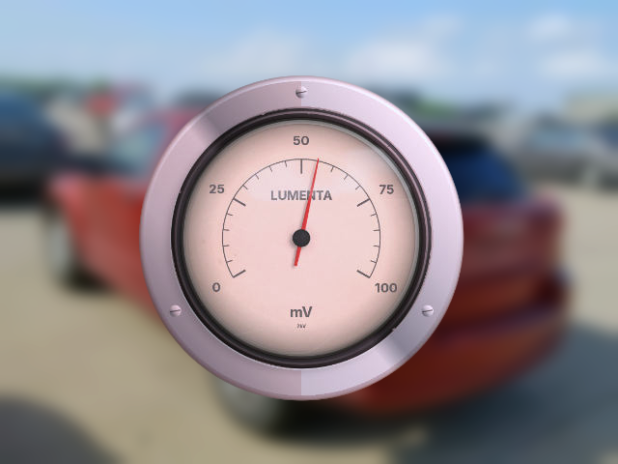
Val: 55 mV
